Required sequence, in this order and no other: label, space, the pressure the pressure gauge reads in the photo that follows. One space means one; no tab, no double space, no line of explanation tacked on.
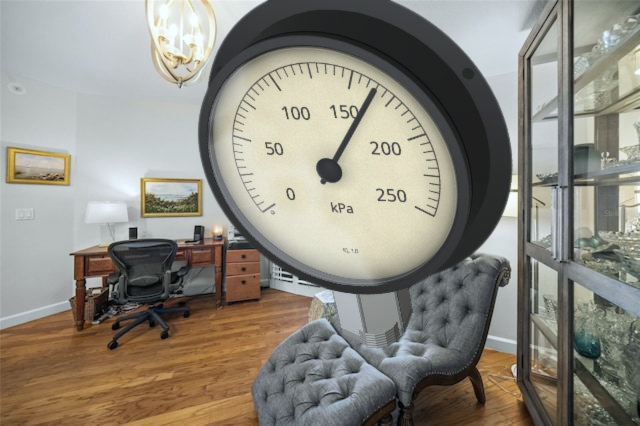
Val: 165 kPa
